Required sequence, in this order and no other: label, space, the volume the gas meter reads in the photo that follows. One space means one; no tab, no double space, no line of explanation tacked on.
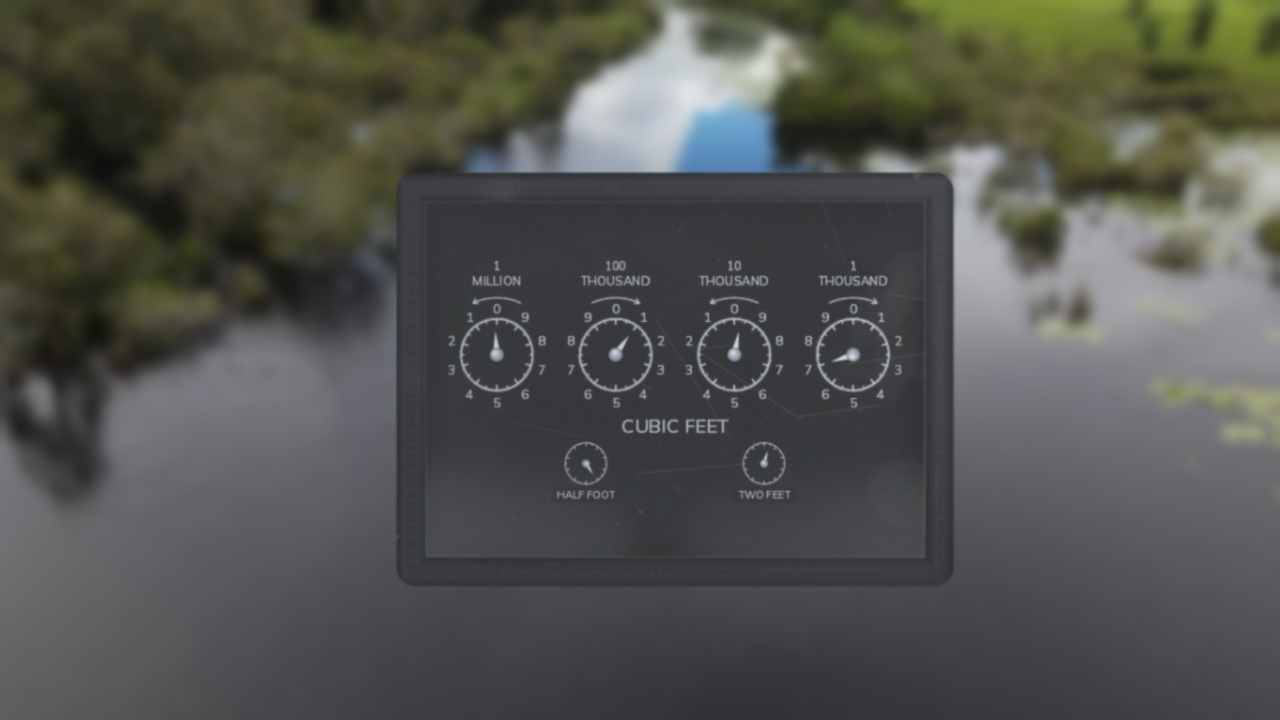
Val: 9700 ft³
